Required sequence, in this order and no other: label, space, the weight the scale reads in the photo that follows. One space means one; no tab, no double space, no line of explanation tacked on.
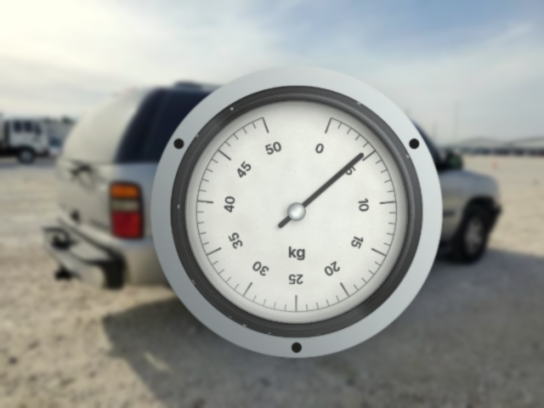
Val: 4.5 kg
